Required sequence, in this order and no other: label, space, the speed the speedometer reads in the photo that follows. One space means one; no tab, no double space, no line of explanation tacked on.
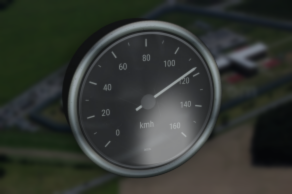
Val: 115 km/h
